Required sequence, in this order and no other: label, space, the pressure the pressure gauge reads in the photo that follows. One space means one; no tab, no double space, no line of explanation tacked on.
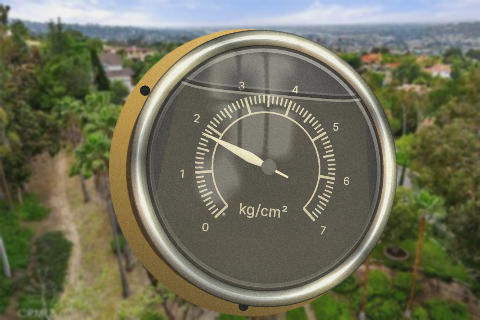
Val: 1.8 kg/cm²
